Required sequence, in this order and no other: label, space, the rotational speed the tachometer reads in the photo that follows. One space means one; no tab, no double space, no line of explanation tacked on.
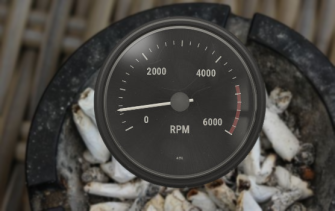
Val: 500 rpm
